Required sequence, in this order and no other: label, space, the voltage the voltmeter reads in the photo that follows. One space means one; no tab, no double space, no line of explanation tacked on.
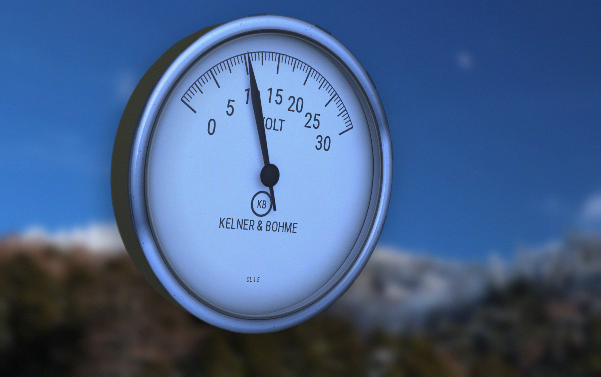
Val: 10 V
